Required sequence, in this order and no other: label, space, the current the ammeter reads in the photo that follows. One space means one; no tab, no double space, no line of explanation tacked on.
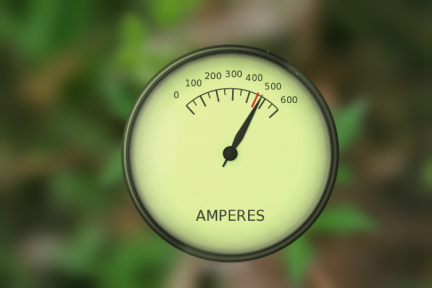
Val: 475 A
